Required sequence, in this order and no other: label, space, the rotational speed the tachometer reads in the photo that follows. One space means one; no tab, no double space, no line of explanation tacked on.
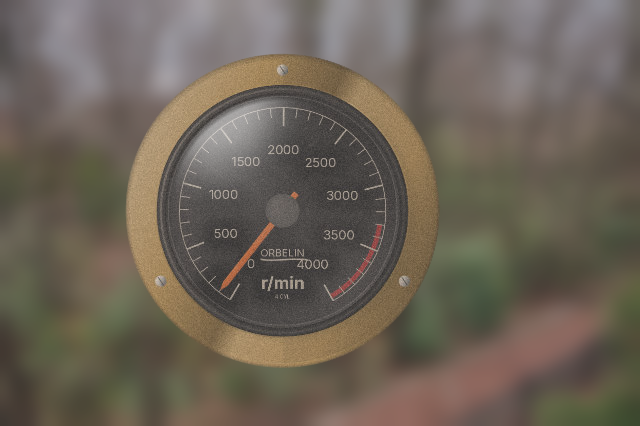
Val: 100 rpm
